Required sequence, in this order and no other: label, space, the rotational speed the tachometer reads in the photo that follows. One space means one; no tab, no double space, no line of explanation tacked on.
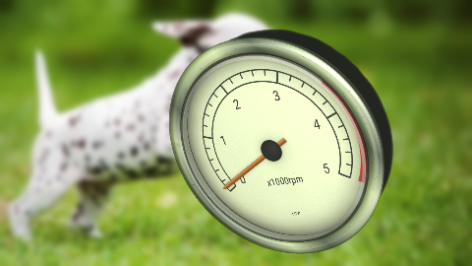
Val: 100 rpm
